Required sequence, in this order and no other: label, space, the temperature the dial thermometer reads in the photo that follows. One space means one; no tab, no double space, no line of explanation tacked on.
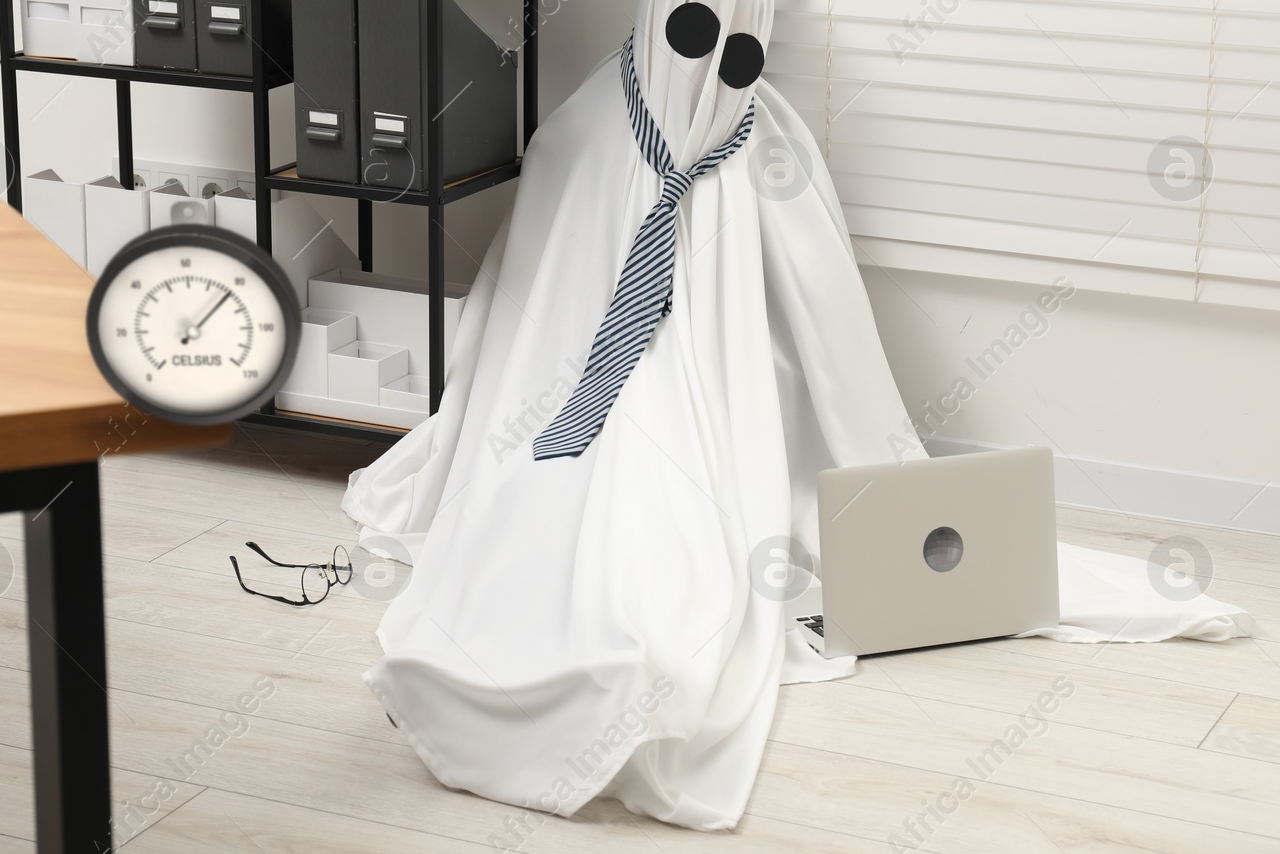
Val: 80 °C
